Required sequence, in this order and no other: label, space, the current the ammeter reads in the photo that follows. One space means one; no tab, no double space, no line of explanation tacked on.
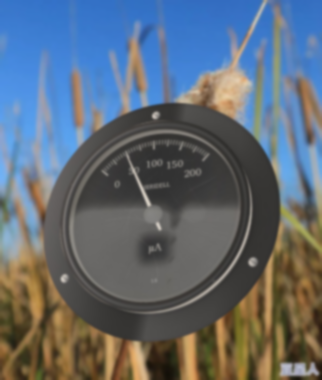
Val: 50 µA
